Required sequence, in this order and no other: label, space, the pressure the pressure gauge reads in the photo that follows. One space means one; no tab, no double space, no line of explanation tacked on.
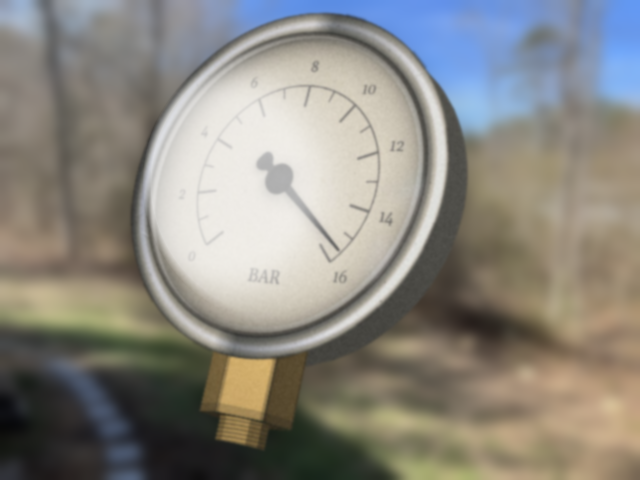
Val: 15.5 bar
